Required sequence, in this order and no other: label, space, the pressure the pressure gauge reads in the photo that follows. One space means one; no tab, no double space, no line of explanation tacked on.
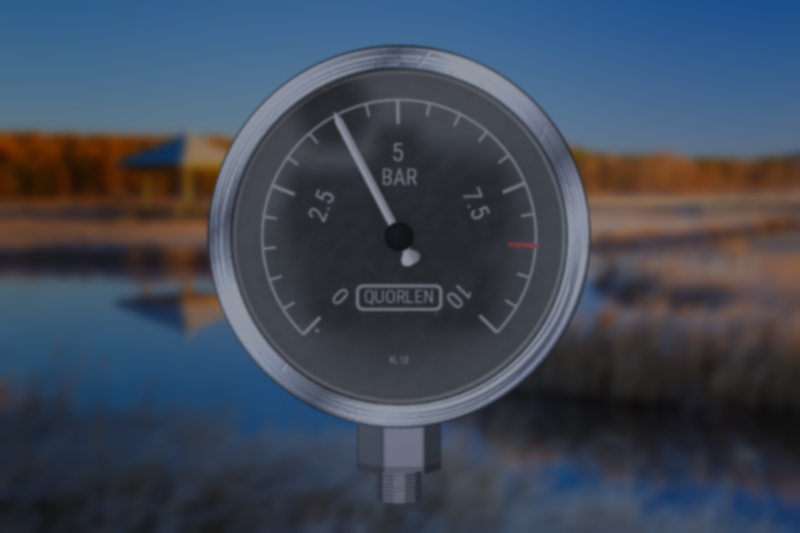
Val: 4 bar
